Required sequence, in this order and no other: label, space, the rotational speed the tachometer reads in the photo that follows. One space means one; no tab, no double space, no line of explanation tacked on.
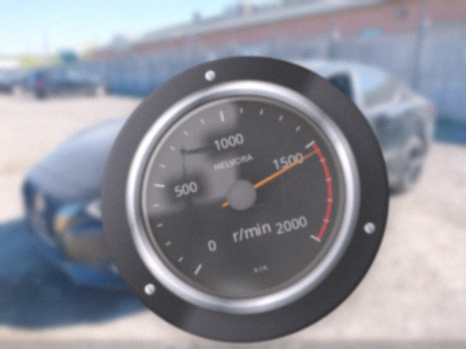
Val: 1550 rpm
